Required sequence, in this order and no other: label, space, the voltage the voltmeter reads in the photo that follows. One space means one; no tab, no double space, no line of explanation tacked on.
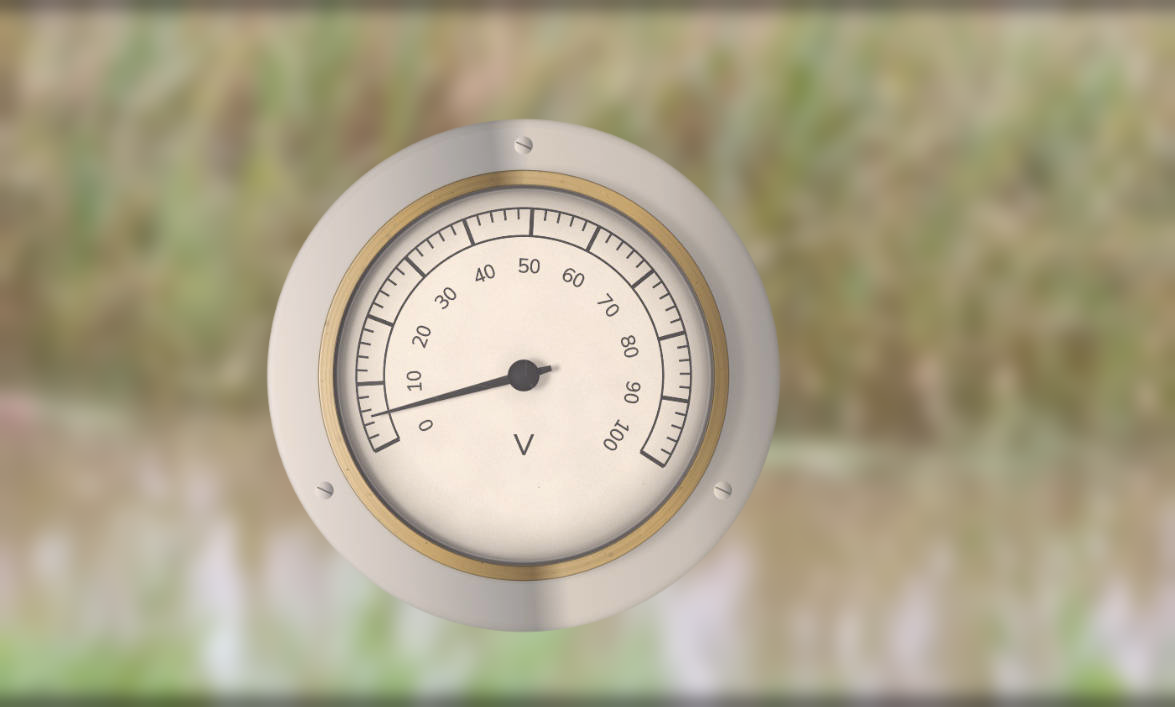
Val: 5 V
